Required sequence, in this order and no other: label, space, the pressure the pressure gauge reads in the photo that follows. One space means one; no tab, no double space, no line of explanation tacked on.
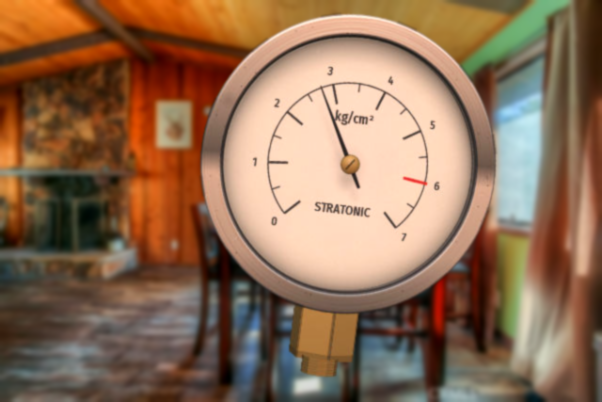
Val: 2.75 kg/cm²
